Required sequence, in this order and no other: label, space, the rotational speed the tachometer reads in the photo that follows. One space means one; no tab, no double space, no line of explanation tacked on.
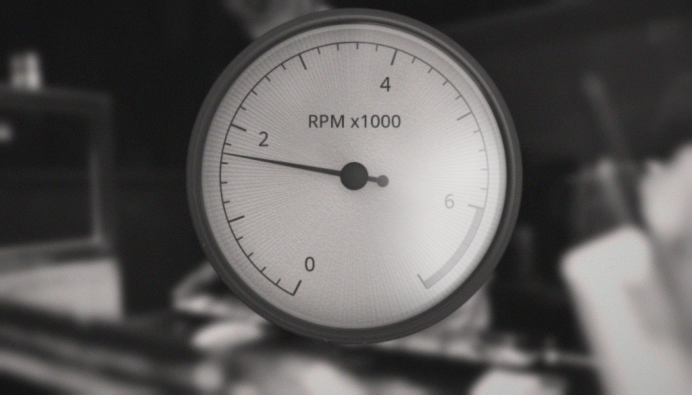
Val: 1700 rpm
